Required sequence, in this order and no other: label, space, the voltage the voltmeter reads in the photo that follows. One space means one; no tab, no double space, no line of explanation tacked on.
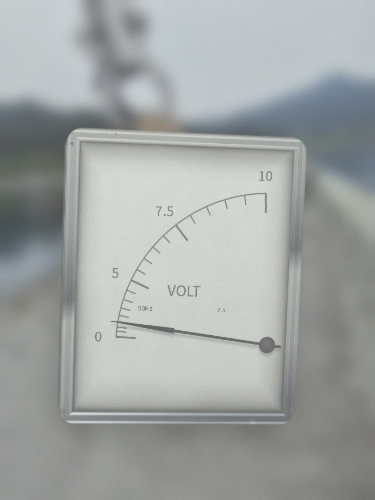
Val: 2.5 V
